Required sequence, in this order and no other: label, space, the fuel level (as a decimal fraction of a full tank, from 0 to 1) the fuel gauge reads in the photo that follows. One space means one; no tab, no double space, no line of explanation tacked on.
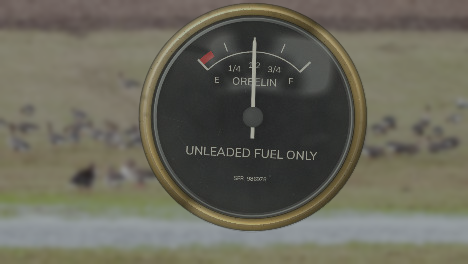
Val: 0.5
